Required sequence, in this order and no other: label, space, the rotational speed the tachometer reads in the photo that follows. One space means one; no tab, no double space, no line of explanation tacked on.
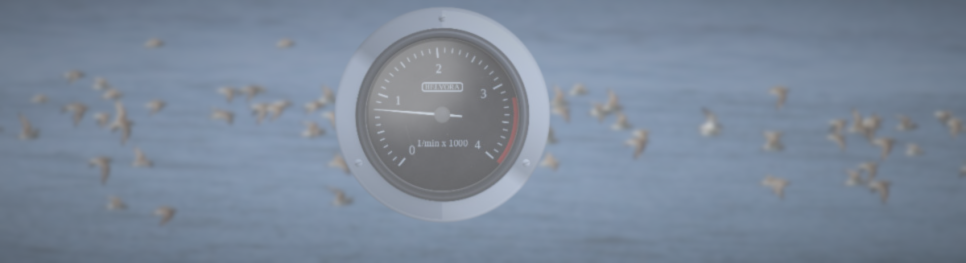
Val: 800 rpm
